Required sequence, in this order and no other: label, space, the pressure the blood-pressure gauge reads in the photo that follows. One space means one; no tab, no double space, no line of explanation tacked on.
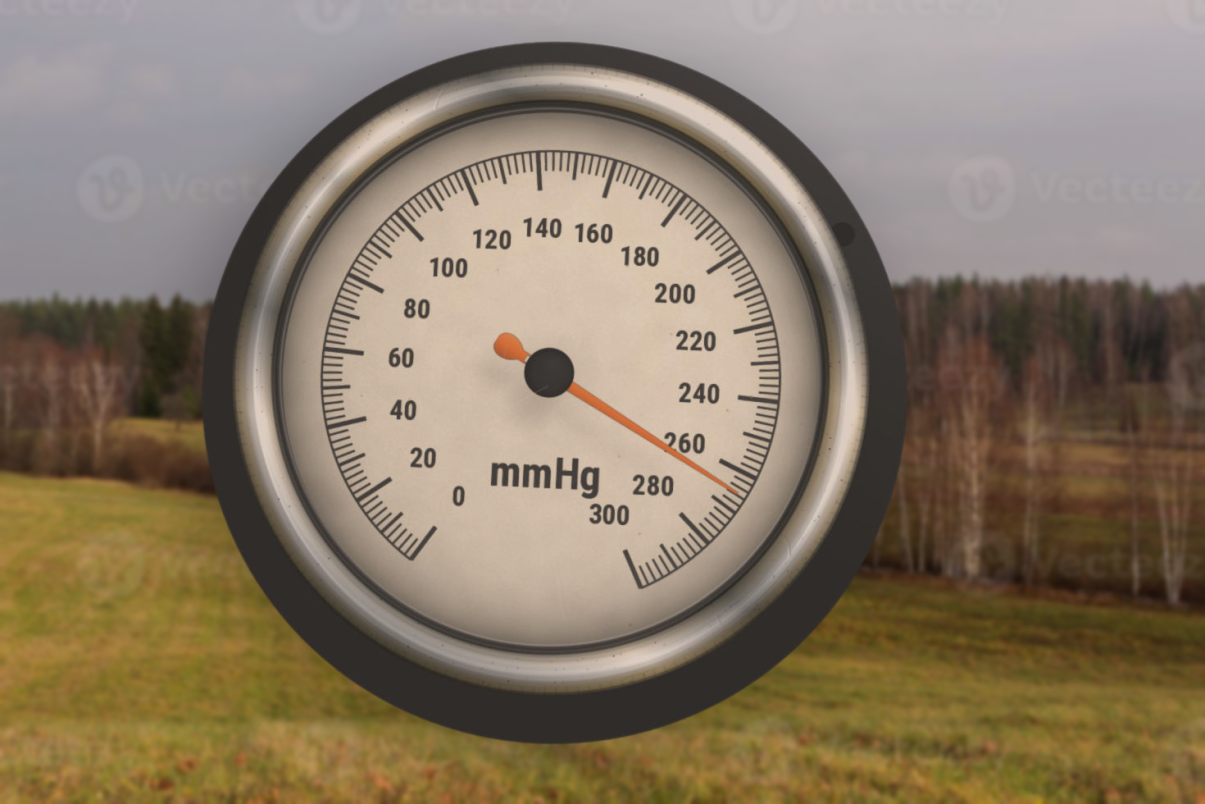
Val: 266 mmHg
